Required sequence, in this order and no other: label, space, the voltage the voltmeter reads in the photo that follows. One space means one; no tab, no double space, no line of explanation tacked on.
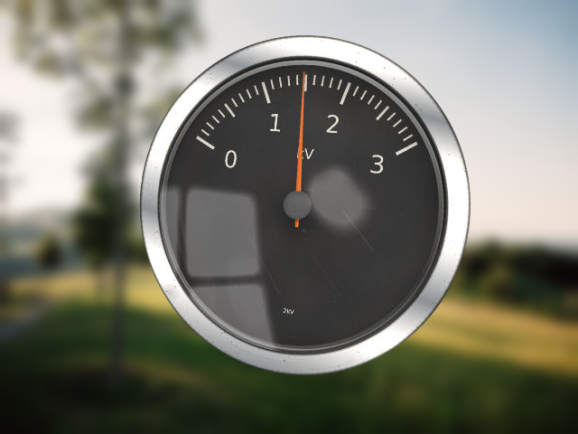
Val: 1.5 kV
